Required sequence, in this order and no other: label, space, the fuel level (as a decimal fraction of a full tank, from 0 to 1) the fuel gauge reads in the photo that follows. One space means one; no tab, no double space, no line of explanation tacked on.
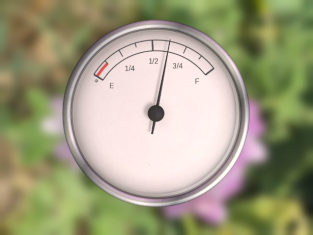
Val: 0.625
